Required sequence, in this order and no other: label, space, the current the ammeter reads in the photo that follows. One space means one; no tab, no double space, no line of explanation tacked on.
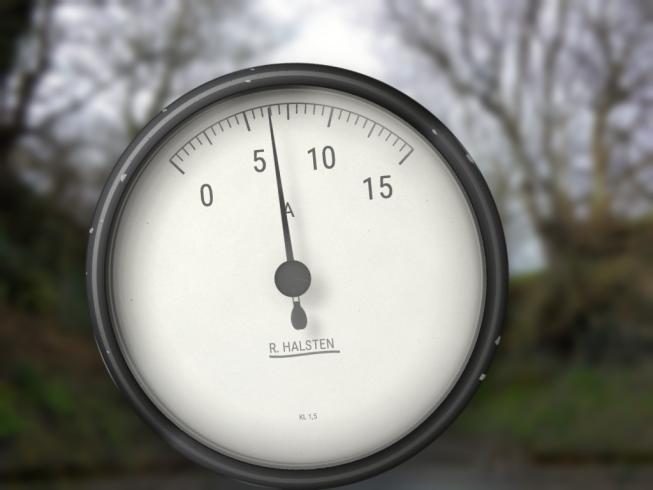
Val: 6.5 A
